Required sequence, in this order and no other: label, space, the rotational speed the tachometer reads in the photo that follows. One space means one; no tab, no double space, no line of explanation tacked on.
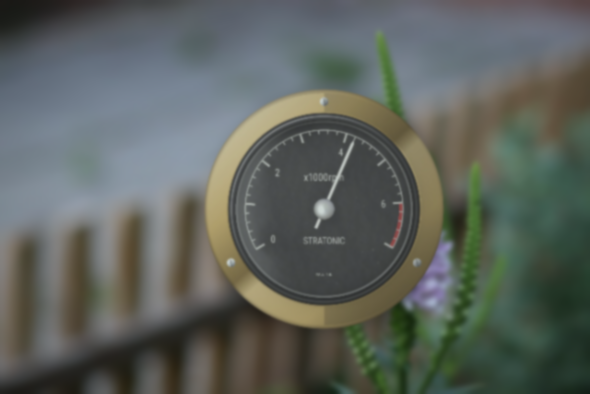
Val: 4200 rpm
